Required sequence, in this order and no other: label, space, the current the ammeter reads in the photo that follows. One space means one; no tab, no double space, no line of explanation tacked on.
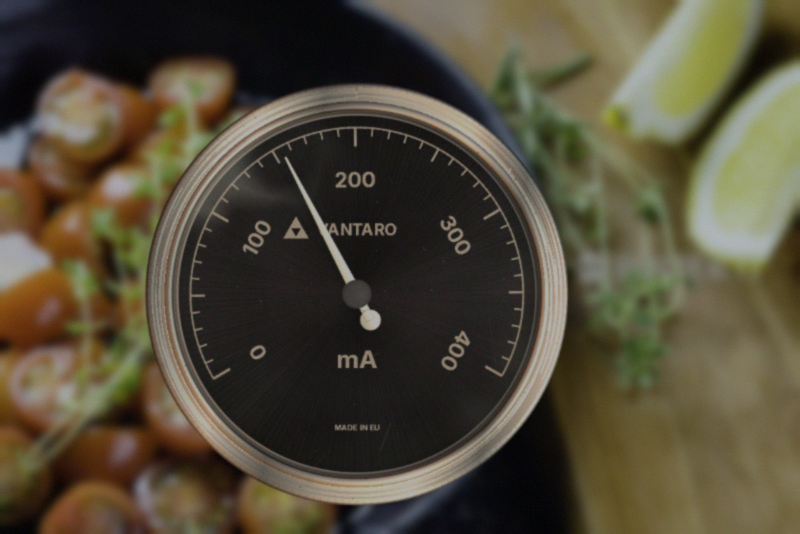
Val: 155 mA
